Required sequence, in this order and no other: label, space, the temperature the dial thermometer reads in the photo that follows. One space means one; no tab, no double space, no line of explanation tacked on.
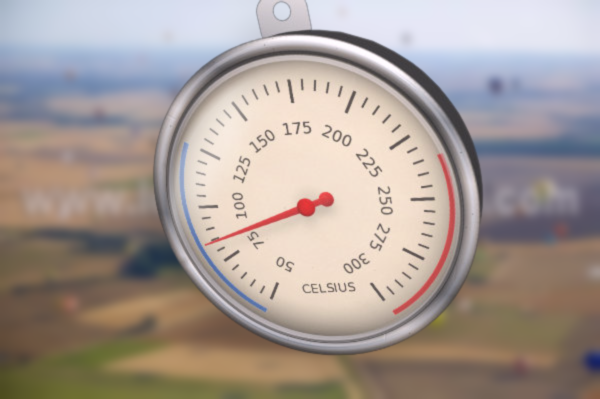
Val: 85 °C
